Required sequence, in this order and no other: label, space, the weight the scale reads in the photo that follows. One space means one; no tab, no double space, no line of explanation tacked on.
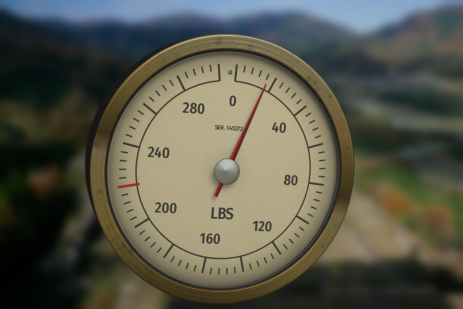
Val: 16 lb
